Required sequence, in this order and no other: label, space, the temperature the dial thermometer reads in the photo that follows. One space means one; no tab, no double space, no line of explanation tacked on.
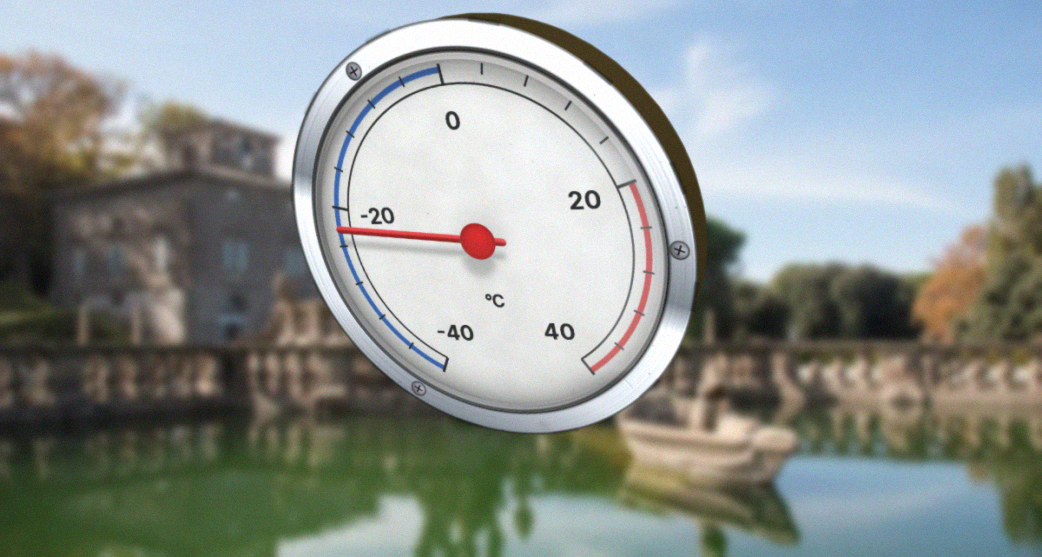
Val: -22 °C
